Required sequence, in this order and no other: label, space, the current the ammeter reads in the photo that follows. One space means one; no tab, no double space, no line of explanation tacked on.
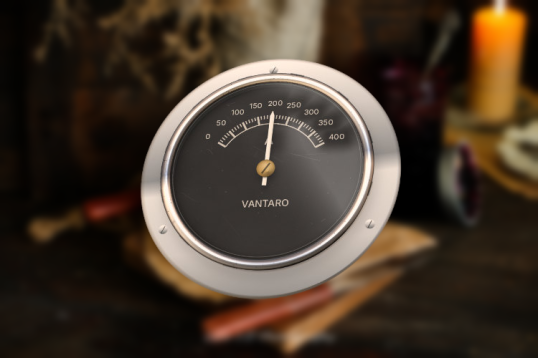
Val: 200 A
